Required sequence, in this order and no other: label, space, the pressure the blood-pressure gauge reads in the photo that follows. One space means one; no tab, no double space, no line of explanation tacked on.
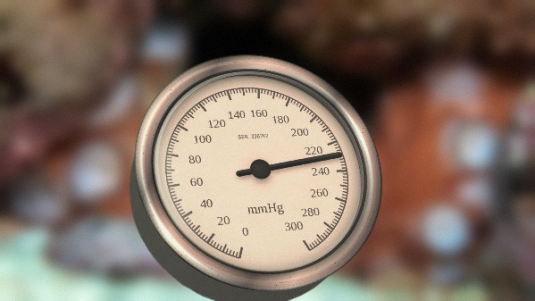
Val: 230 mmHg
